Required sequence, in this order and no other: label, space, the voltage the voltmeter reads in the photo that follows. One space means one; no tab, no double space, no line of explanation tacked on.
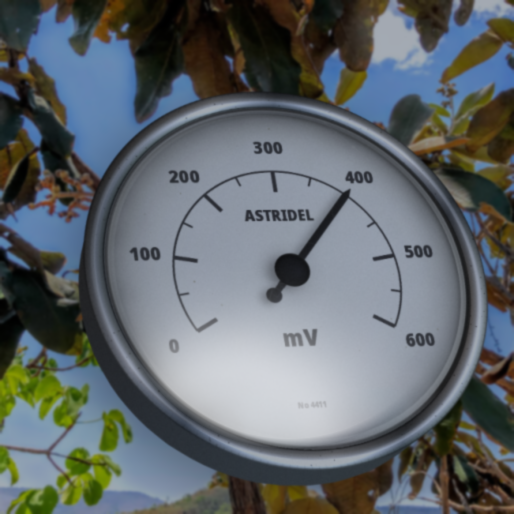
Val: 400 mV
